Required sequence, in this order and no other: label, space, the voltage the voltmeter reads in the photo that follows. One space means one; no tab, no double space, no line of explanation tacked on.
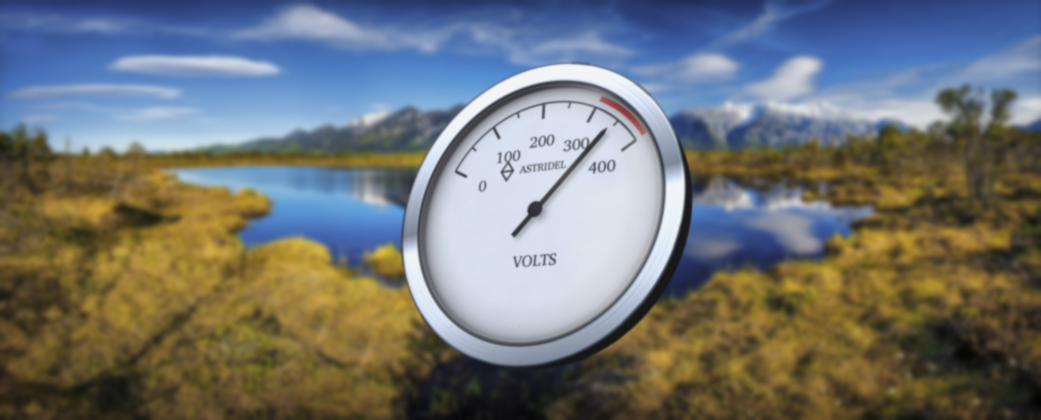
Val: 350 V
